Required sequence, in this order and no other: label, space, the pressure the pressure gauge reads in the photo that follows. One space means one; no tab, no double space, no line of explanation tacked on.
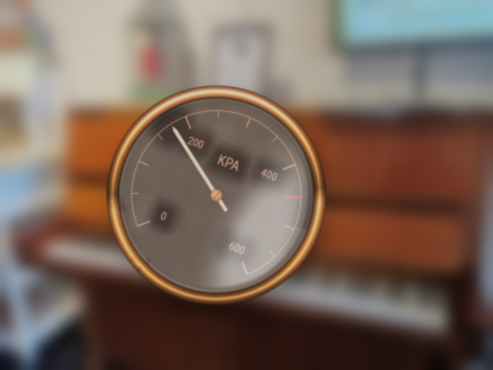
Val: 175 kPa
